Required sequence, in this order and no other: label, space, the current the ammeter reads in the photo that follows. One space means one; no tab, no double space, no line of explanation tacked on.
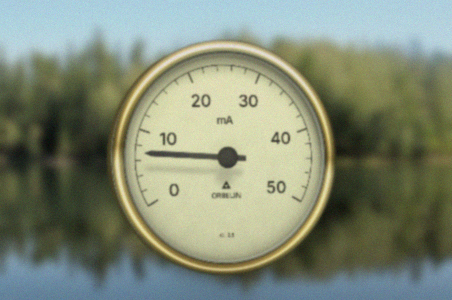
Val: 7 mA
